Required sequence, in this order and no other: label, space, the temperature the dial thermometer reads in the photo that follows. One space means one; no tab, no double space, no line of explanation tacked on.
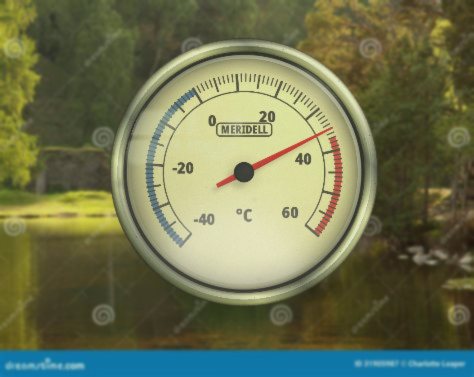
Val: 35 °C
